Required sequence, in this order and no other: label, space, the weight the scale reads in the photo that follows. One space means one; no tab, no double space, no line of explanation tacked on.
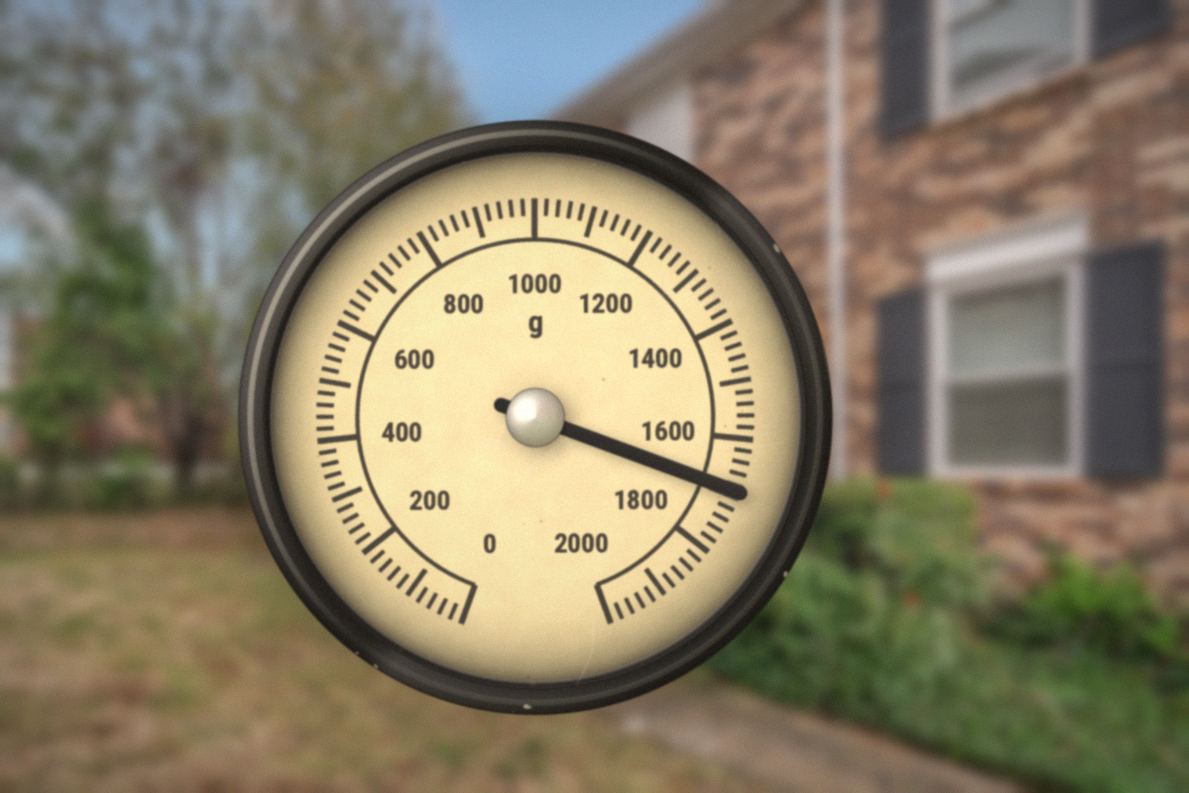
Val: 1690 g
